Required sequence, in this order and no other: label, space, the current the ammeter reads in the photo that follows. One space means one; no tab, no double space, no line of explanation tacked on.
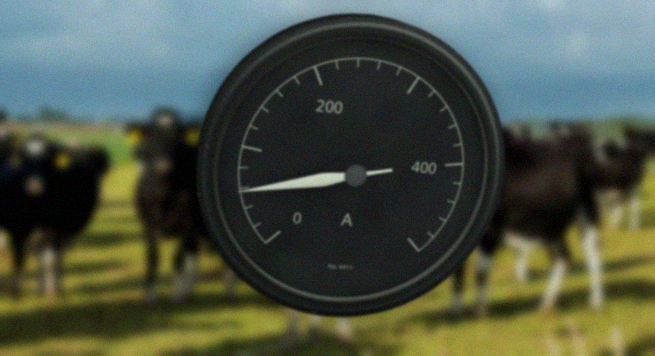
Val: 60 A
